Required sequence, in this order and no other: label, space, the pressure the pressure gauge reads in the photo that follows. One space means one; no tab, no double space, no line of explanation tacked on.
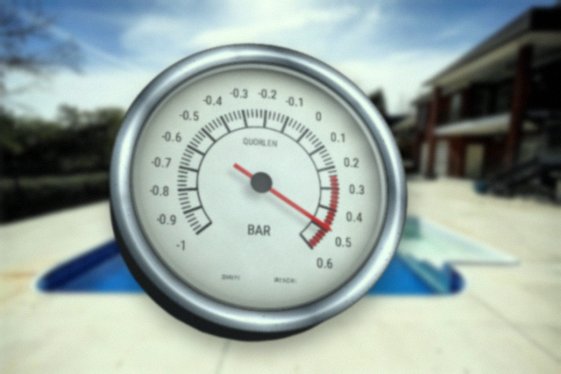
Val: 0.5 bar
